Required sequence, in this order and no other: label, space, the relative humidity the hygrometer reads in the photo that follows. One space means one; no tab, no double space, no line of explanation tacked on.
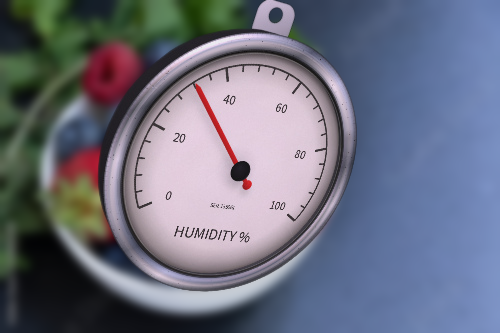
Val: 32 %
